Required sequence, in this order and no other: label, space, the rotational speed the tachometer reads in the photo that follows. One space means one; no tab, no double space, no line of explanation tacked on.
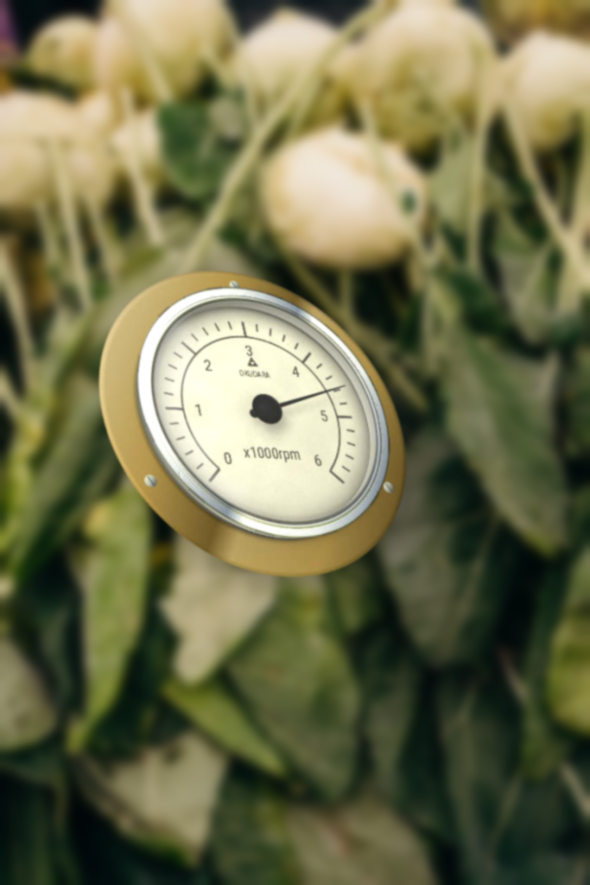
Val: 4600 rpm
